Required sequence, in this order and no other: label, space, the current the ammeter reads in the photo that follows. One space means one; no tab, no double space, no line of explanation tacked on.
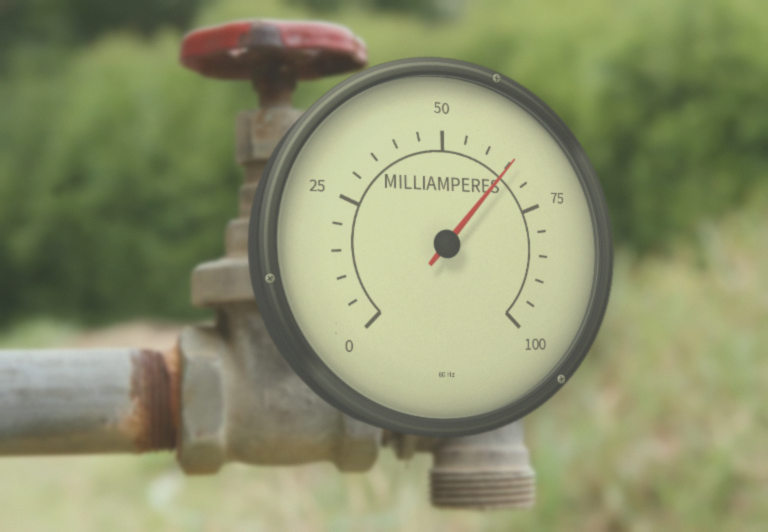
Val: 65 mA
